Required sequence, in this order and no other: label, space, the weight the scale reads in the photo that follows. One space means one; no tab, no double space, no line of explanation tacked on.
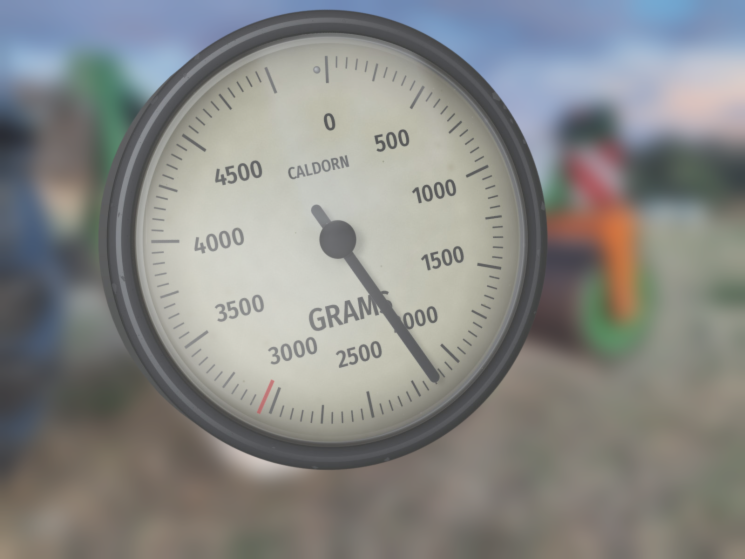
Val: 2150 g
